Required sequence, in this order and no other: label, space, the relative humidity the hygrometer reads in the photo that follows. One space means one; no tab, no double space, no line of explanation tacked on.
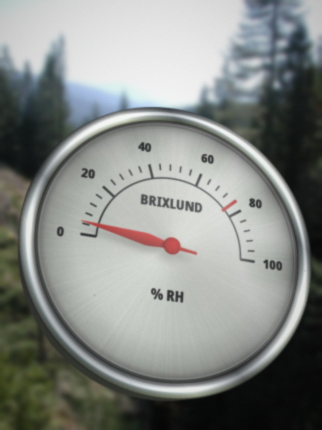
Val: 4 %
